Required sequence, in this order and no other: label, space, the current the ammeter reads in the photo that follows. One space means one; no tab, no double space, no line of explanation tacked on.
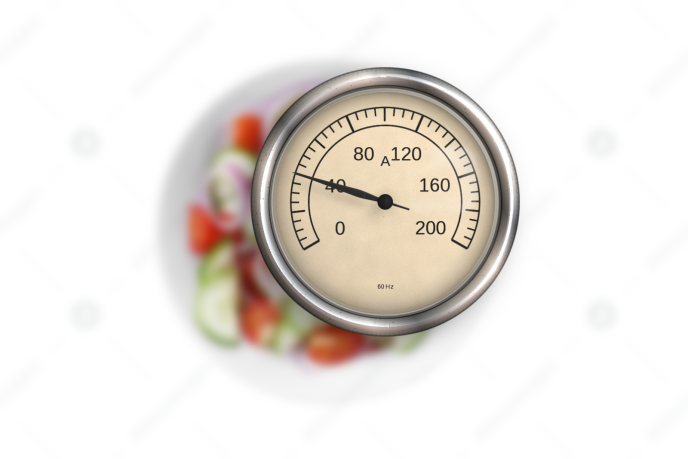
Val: 40 A
